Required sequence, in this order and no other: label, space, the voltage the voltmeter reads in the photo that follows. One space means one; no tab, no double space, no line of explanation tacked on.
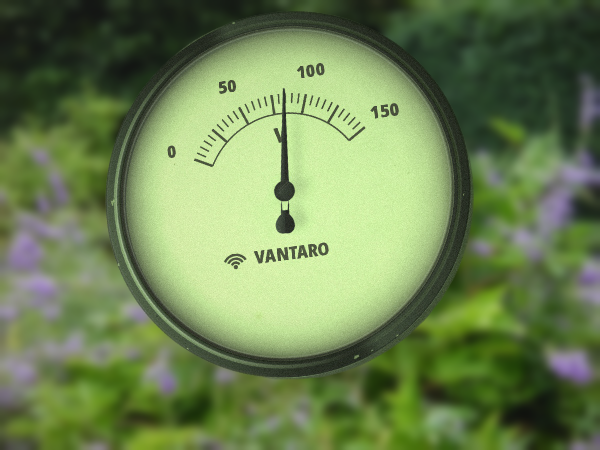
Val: 85 V
